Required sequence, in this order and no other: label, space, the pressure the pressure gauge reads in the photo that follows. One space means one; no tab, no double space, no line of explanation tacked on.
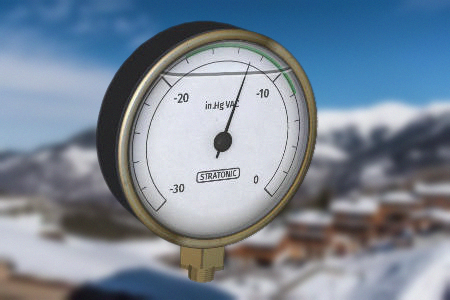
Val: -13 inHg
